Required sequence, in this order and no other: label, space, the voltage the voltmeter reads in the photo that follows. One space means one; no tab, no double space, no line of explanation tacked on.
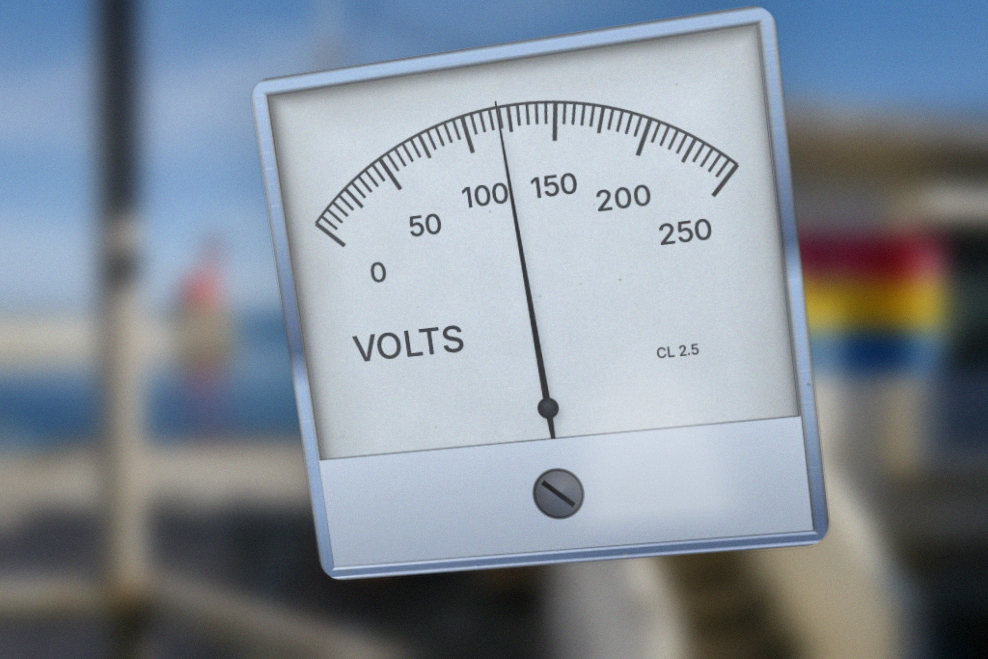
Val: 120 V
